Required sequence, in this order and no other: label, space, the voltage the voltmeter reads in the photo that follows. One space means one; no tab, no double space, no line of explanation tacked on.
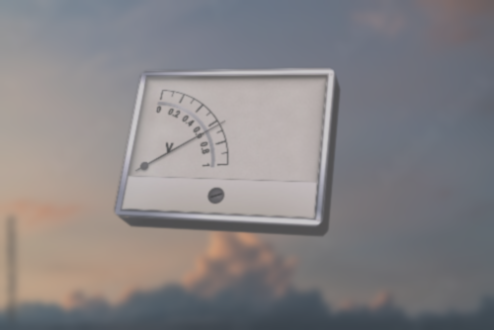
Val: 0.65 V
